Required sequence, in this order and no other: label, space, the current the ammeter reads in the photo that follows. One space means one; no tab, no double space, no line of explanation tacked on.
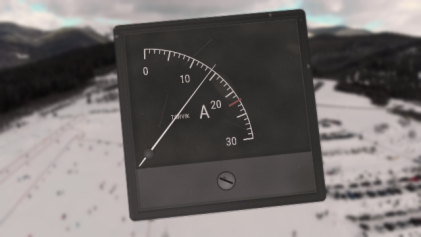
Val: 14 A
